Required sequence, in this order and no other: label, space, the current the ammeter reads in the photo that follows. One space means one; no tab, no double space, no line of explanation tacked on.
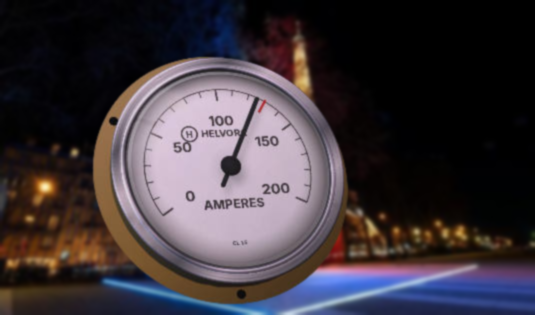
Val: 125 A
